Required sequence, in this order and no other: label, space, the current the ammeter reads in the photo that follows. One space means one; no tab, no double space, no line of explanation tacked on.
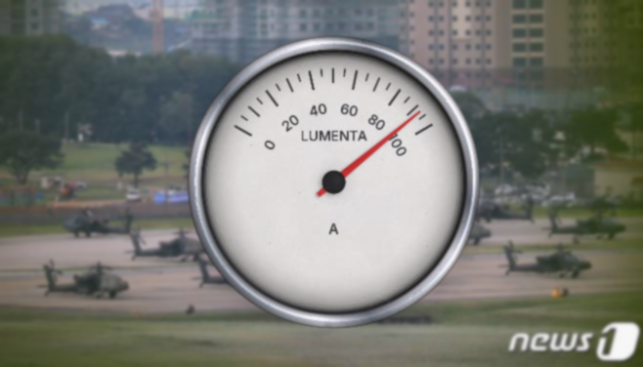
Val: 92.5 A
